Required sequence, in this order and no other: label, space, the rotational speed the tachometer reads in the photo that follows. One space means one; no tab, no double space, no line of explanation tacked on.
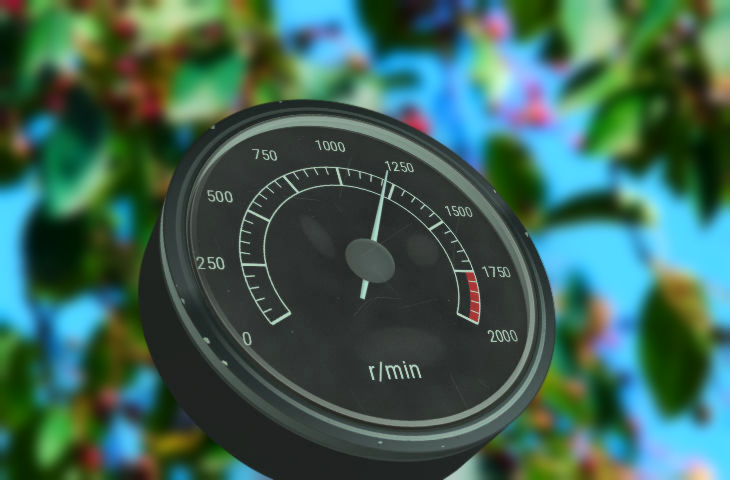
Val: 1200 rpm
